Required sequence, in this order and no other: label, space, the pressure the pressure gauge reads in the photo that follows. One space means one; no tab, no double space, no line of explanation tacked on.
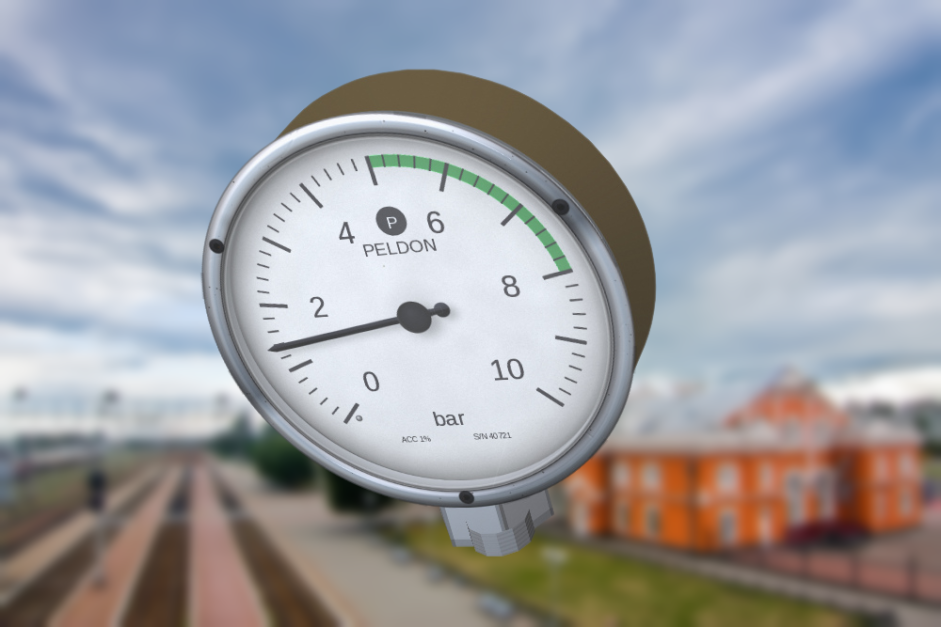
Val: 1.4 bar
